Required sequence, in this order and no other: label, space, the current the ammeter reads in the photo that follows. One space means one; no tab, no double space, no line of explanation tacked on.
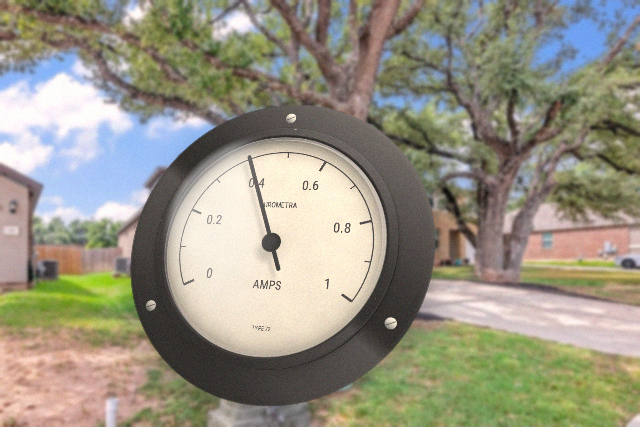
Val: 0.4 A
